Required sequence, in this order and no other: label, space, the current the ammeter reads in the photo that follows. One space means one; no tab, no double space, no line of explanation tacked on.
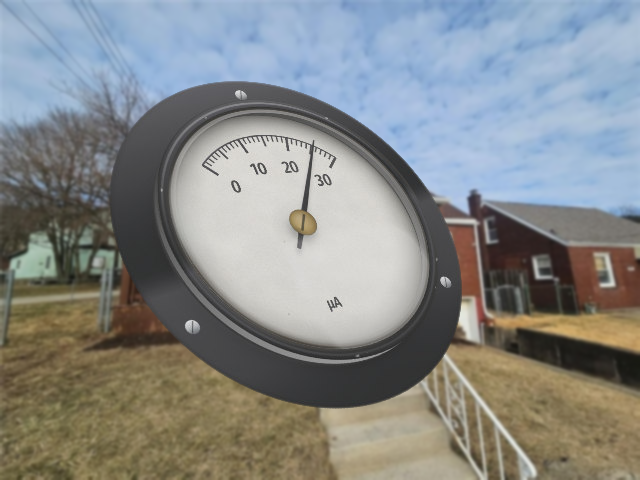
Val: 25 µA
